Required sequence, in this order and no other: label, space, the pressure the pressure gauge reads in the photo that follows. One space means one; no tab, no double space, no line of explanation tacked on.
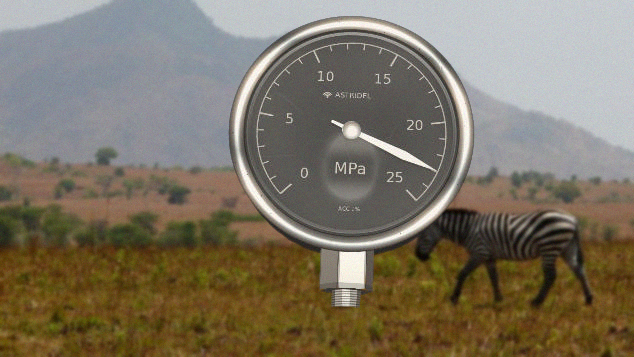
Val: 23 MPa
